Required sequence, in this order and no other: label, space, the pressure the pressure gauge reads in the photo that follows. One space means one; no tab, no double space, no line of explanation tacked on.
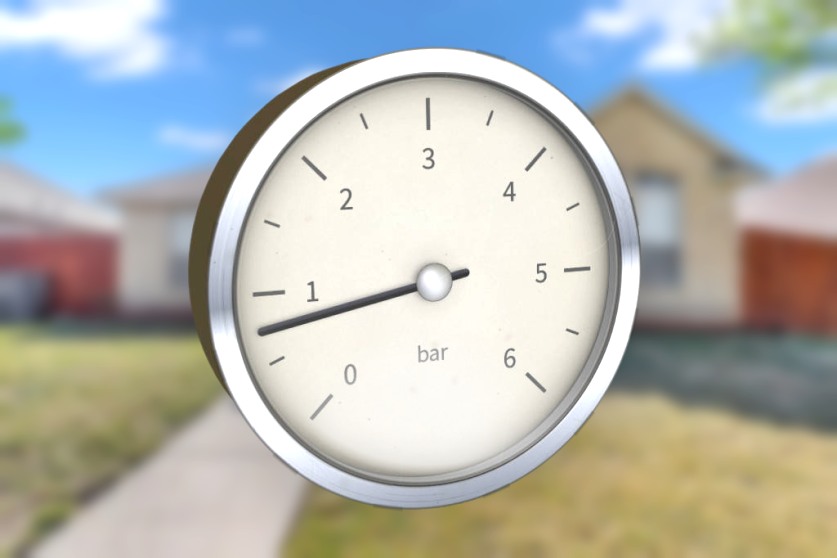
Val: 0.75 bar
